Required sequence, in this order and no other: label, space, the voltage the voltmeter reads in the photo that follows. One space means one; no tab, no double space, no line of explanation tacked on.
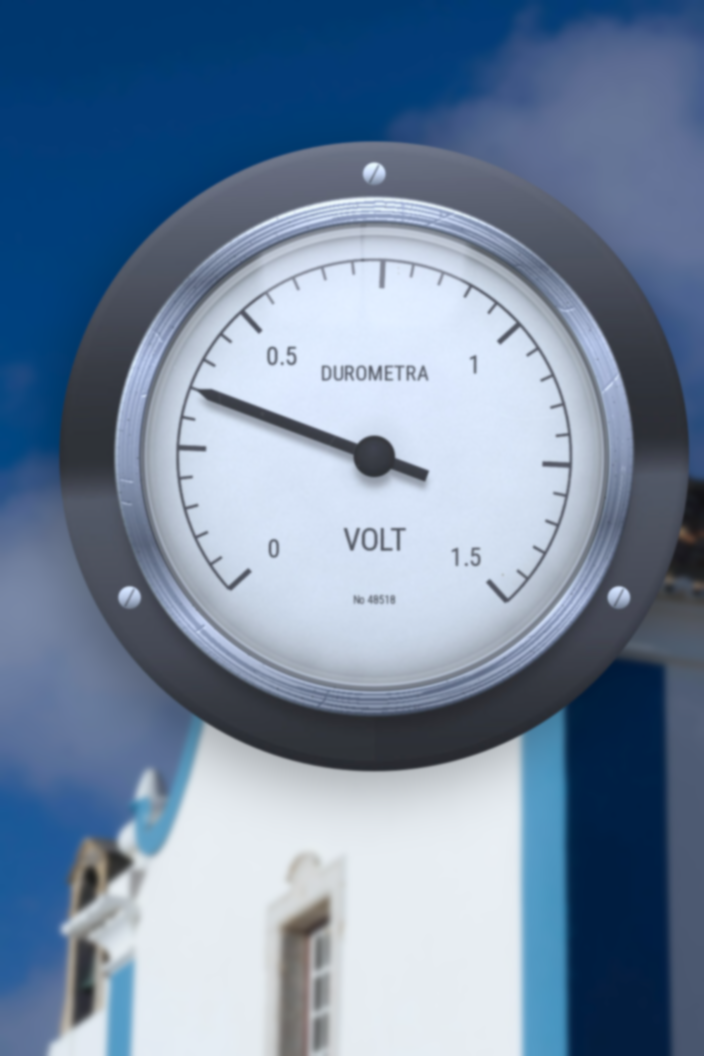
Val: 0.35 V
